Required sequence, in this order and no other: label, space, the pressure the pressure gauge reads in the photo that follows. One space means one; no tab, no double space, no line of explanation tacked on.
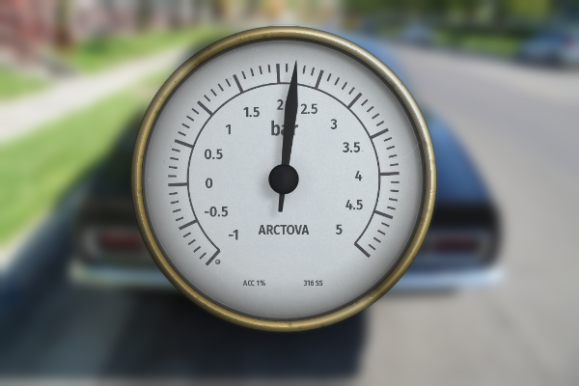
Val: 2.2 bar
